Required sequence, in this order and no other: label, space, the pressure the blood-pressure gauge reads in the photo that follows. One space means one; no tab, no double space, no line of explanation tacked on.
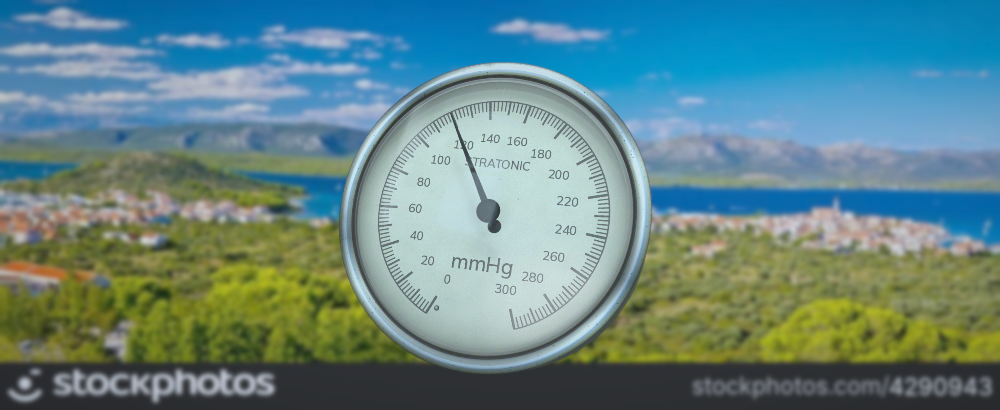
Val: 120 mmHg
